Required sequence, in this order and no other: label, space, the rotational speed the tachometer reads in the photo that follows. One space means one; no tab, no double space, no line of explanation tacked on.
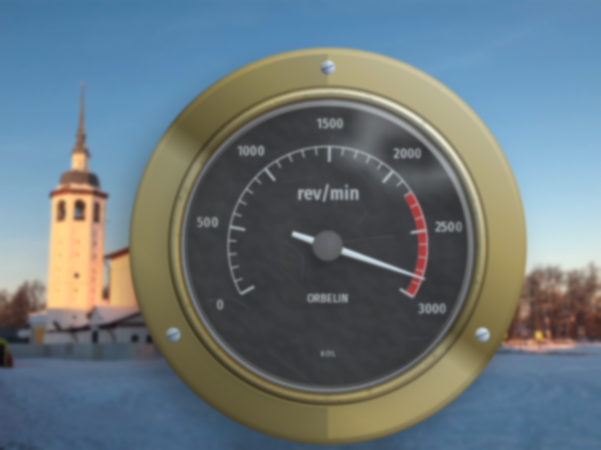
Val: 2850 rpm
